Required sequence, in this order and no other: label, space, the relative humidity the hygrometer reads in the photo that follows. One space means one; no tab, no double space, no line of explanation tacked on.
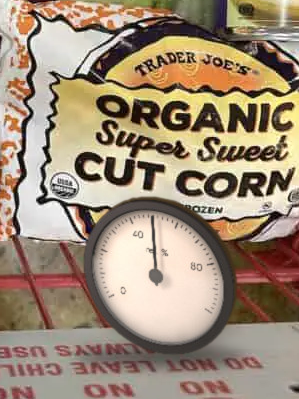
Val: 50 %
